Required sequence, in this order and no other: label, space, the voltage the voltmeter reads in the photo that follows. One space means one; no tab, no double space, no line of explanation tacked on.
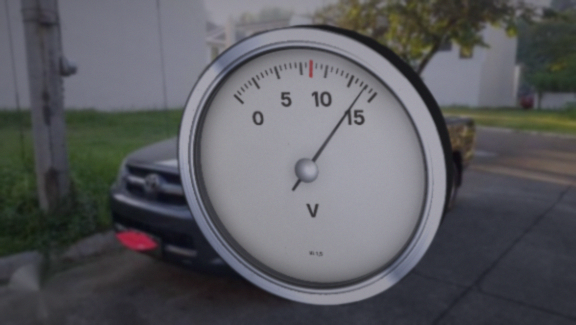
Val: 14 V
